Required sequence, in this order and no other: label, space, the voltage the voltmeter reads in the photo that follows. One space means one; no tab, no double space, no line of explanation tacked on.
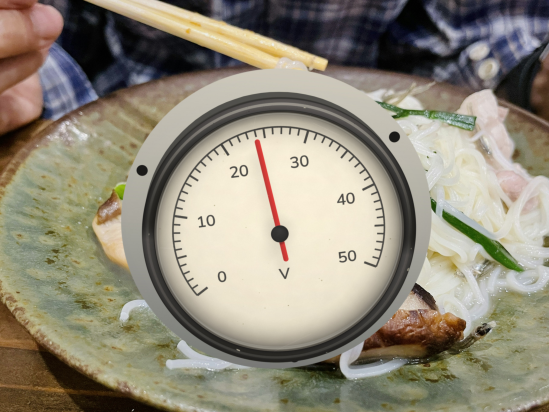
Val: 24 V
